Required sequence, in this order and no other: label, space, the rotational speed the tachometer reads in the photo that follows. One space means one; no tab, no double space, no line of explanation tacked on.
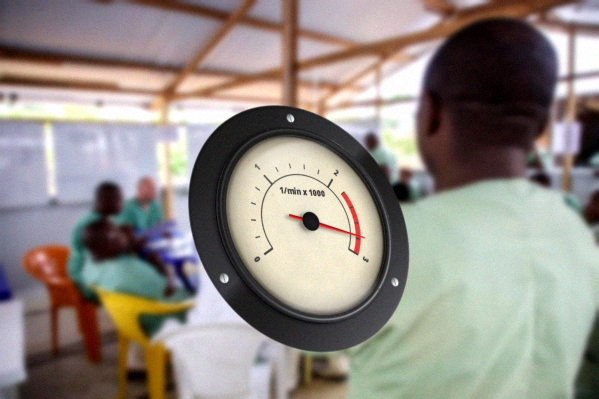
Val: 2800 rpm
